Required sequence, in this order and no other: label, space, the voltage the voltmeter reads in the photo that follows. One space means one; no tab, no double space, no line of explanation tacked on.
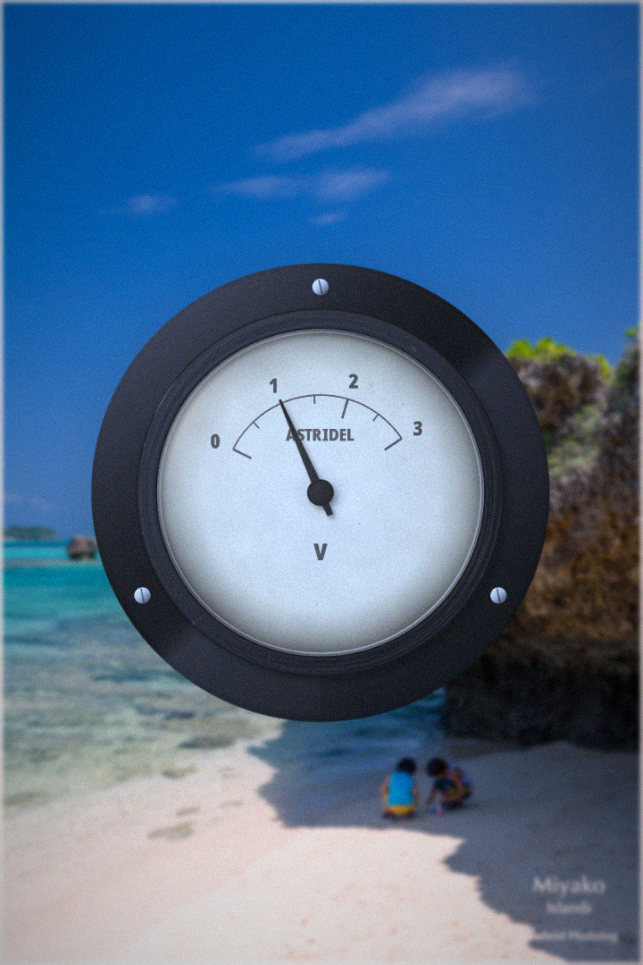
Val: 1 V
